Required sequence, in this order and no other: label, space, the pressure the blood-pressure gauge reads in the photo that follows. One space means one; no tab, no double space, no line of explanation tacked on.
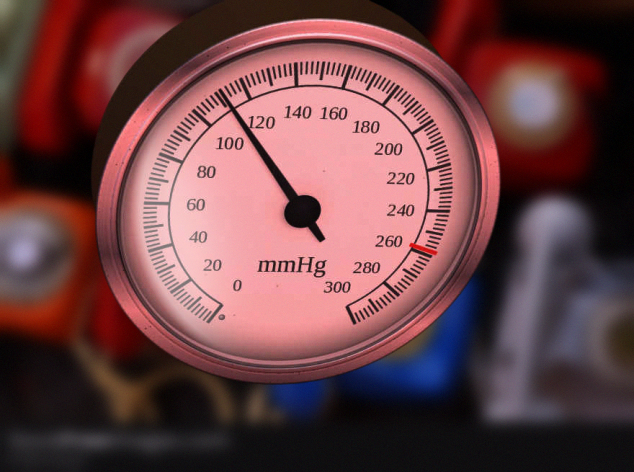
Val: 112 mmHg
